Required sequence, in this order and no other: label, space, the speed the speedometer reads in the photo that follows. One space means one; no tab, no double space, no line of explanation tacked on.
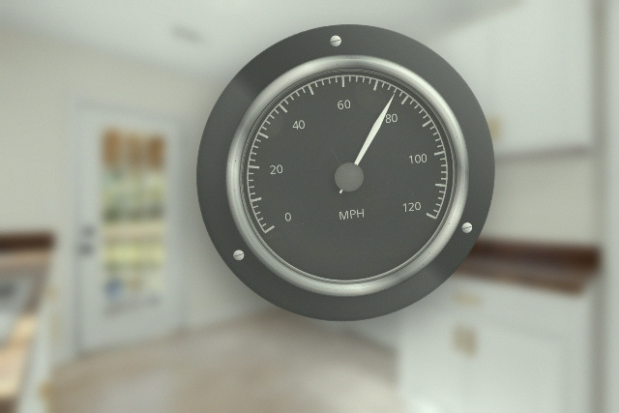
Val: 76 mph
